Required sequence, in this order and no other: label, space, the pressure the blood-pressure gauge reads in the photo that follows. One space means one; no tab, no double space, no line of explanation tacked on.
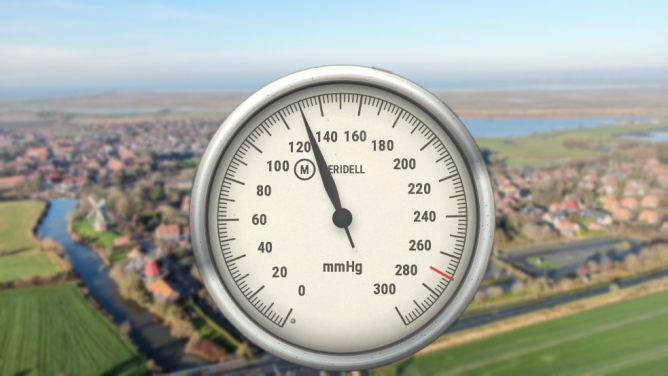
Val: 130 mmHg
